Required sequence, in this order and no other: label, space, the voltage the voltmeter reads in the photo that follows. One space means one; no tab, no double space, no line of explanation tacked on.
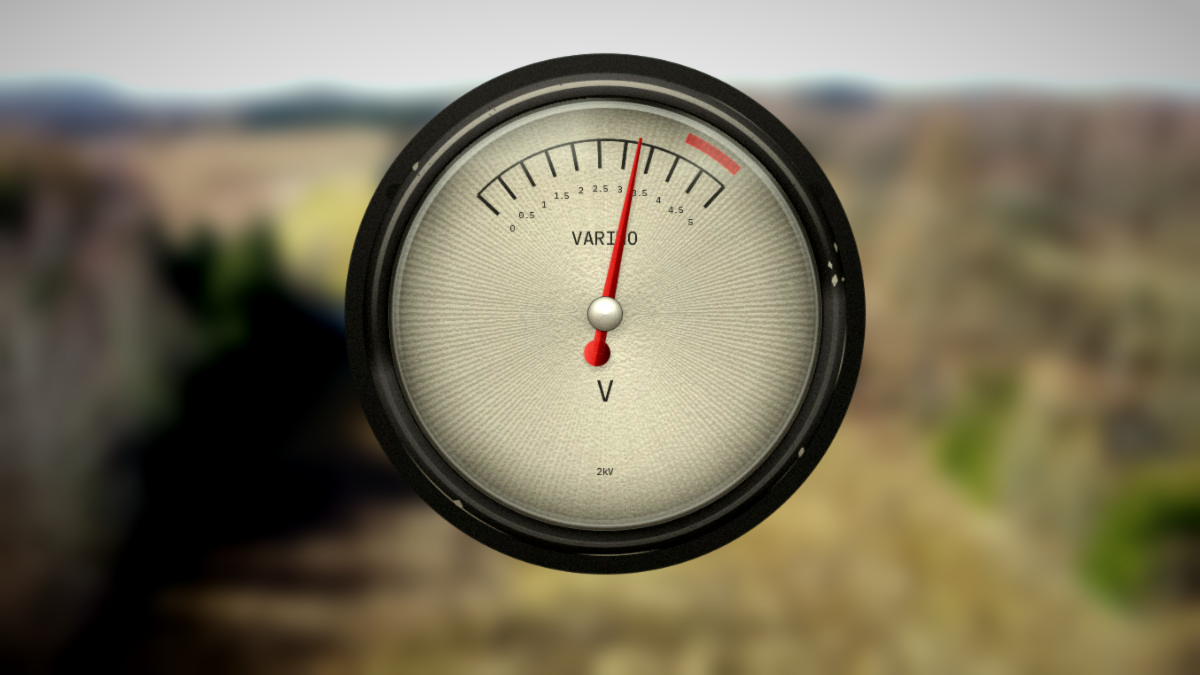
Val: 3.25 V
